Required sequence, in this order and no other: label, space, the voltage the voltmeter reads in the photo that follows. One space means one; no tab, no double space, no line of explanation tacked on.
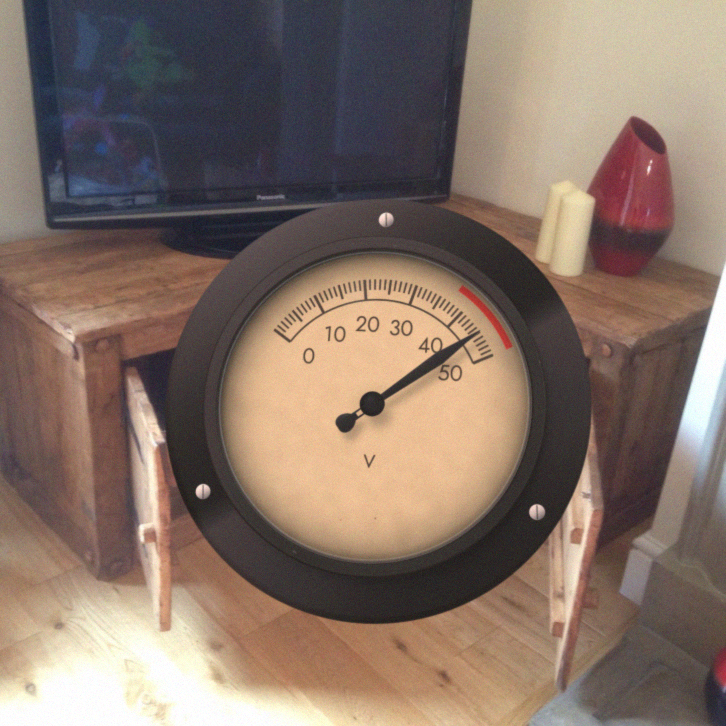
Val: 45 V
